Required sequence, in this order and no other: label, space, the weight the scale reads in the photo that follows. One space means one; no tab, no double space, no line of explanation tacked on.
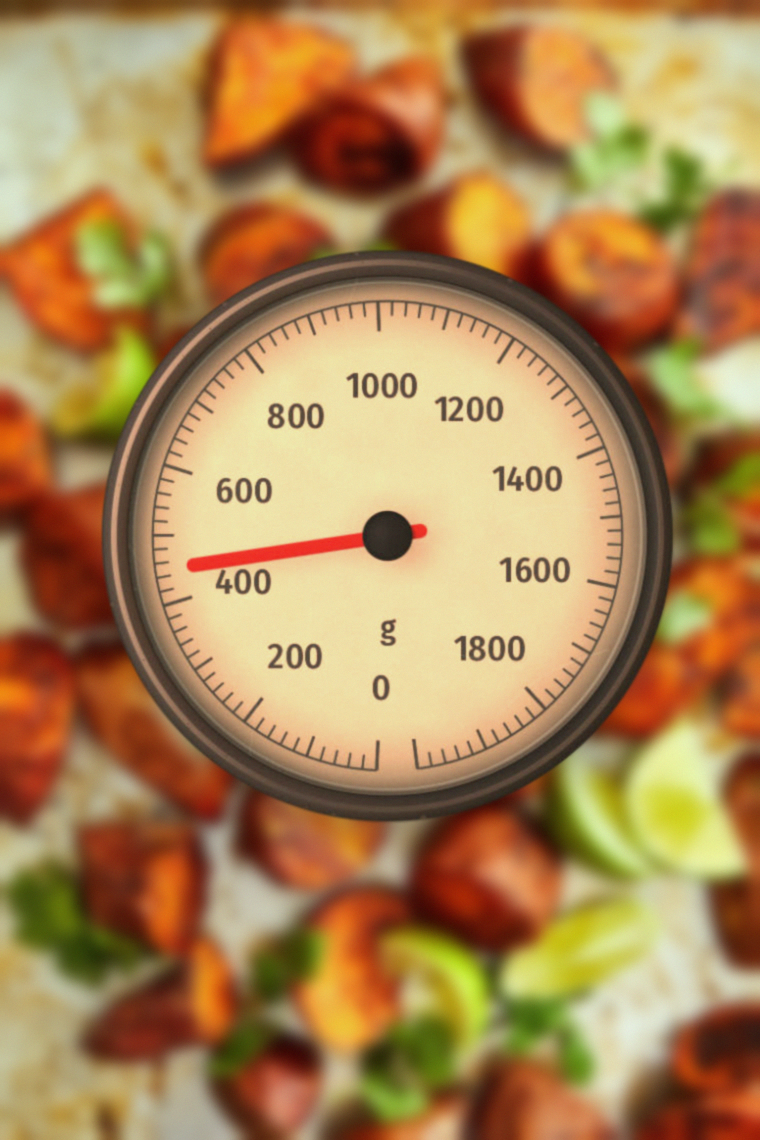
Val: 450 g
